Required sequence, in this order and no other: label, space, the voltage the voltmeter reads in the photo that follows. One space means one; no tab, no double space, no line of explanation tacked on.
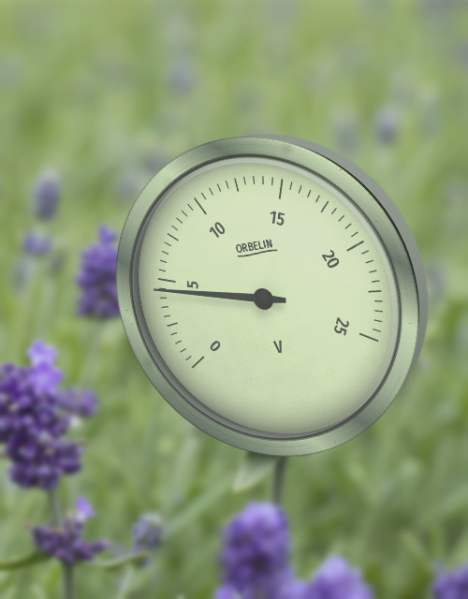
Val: 4.5 V
